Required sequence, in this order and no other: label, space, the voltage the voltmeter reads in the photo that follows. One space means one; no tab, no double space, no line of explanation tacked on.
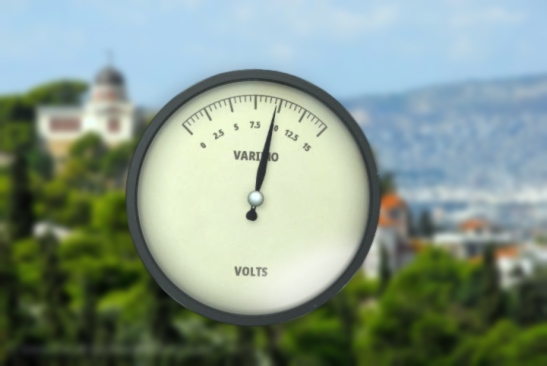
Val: 9.5 V
